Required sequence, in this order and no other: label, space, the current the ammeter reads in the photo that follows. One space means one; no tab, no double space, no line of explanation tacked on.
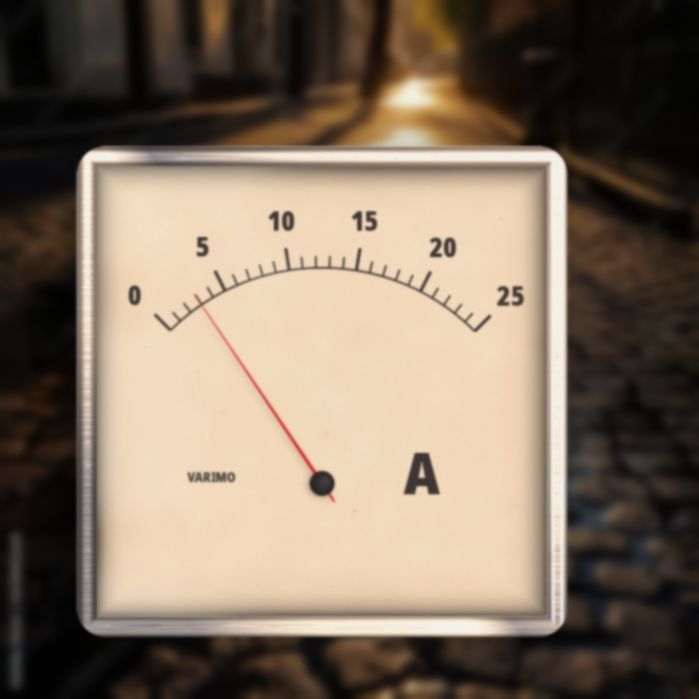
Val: 3 A
